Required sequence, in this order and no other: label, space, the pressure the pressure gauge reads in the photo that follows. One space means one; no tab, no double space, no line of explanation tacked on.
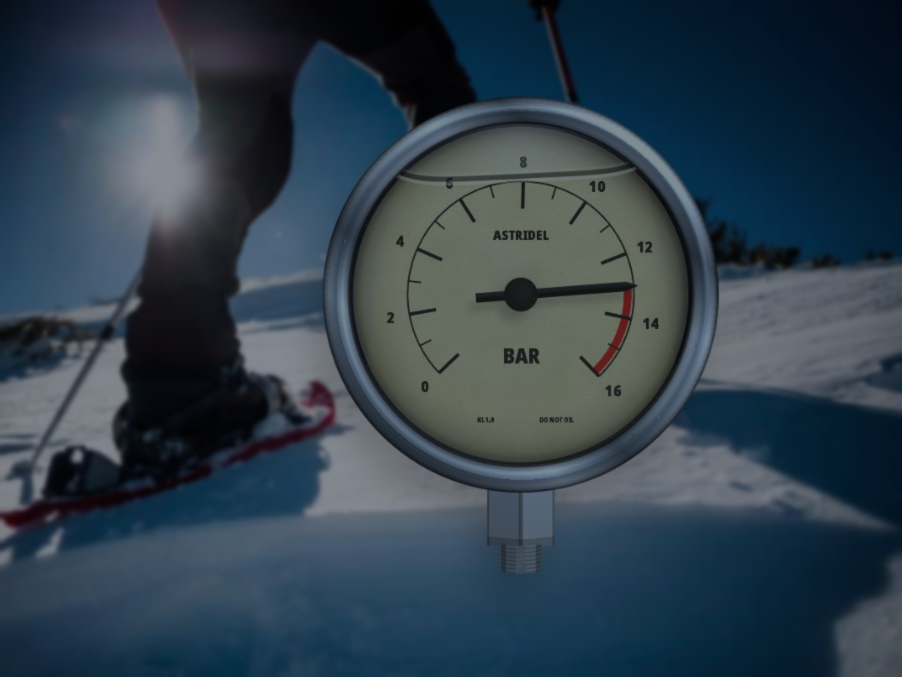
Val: 13 bar
